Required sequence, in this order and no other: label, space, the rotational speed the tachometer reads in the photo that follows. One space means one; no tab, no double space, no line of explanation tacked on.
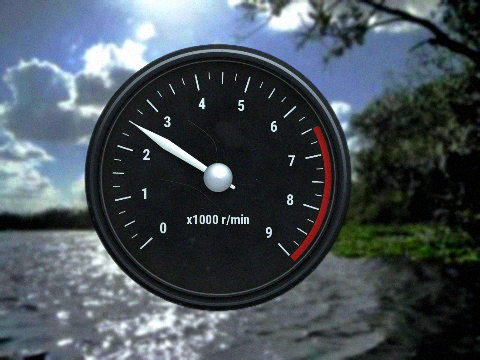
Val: 2500 rpm
